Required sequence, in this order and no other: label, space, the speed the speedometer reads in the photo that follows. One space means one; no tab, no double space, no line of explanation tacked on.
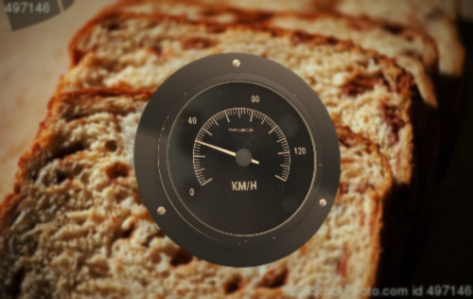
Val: 30 km/h
